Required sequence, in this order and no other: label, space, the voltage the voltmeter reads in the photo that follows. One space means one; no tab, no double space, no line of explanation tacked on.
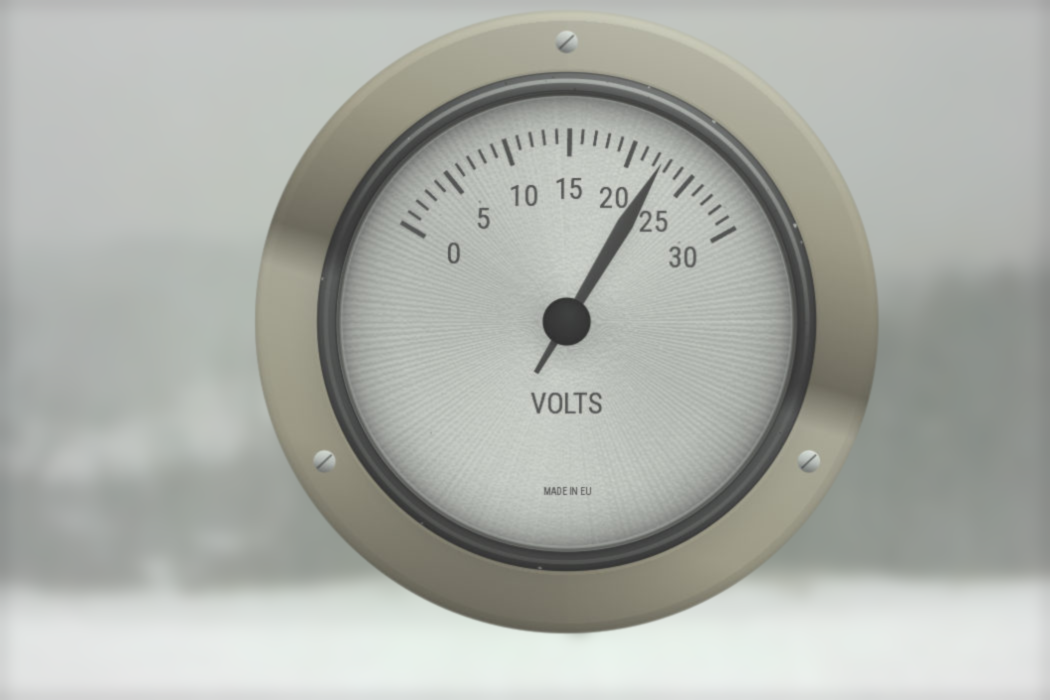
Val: 22.5 V
